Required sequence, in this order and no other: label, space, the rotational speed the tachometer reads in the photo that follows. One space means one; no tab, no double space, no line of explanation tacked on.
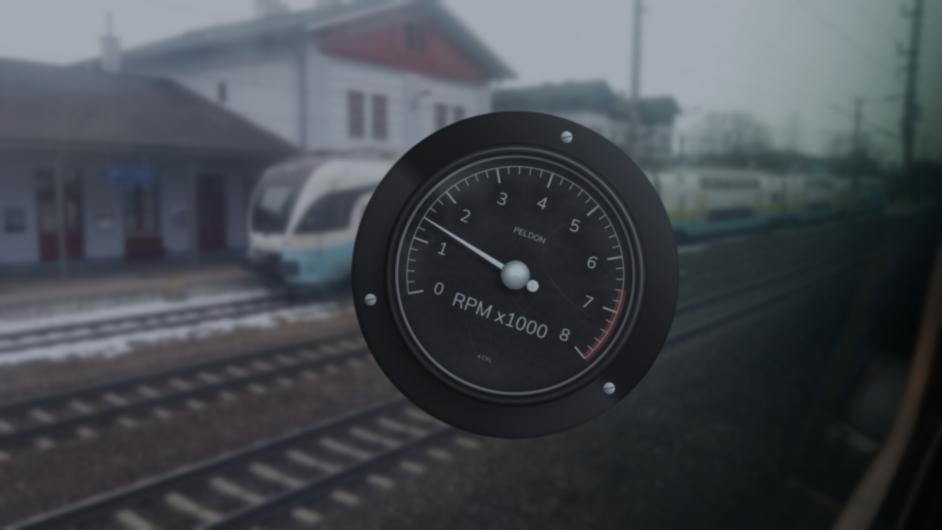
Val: 1400 rpm
